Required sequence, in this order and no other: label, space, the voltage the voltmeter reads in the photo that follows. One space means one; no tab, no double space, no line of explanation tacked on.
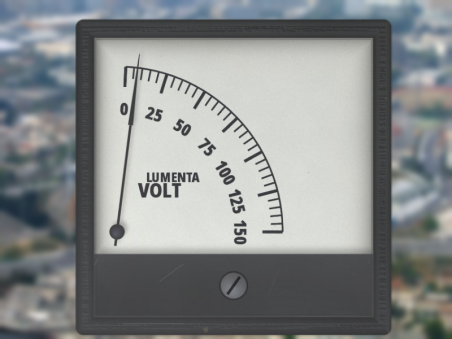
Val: 7.5 V
